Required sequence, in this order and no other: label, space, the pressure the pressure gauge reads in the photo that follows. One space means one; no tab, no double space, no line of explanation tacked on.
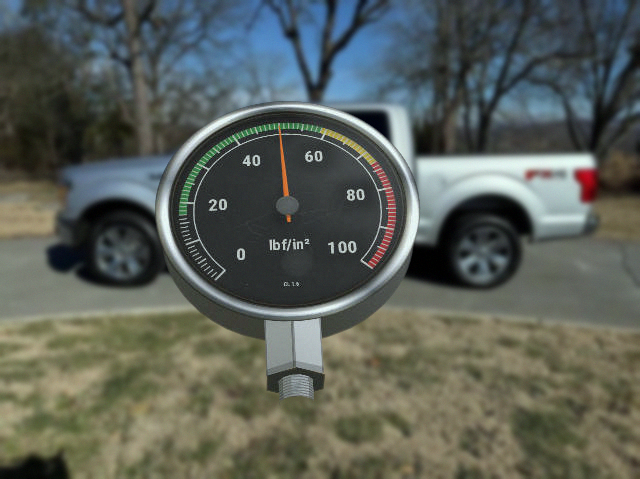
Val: 50 psi
